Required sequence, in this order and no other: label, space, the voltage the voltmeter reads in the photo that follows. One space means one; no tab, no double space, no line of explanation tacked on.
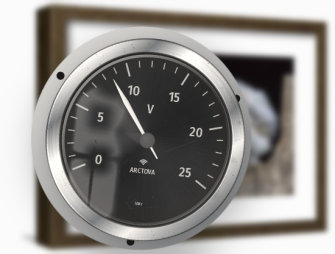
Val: 8.5 V
